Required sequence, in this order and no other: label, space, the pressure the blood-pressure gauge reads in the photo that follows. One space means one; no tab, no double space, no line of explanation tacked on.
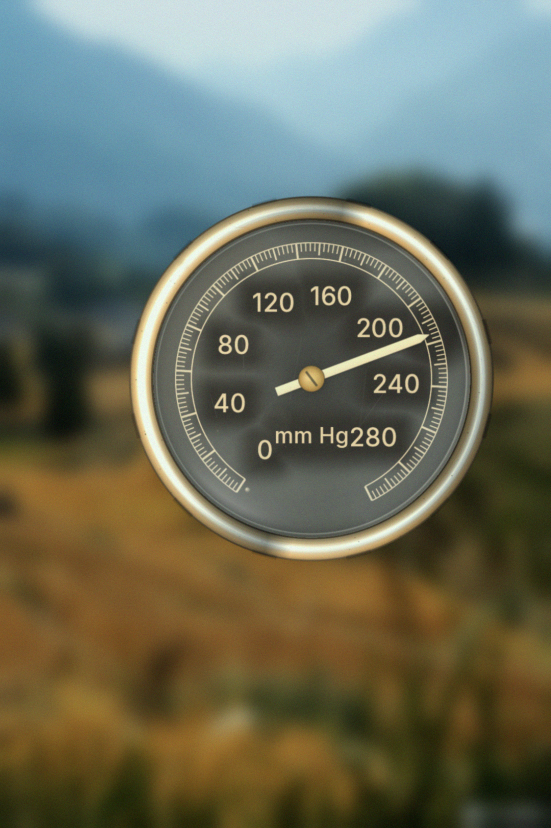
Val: 216 mmHg
